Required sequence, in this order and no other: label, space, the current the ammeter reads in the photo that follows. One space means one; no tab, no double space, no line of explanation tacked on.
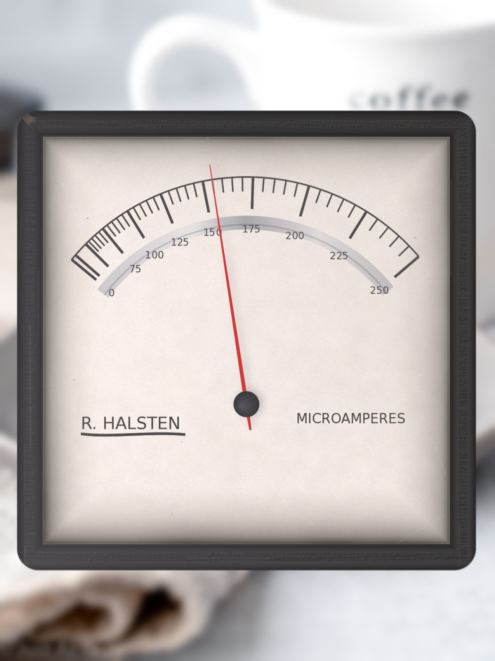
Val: 155 µA
